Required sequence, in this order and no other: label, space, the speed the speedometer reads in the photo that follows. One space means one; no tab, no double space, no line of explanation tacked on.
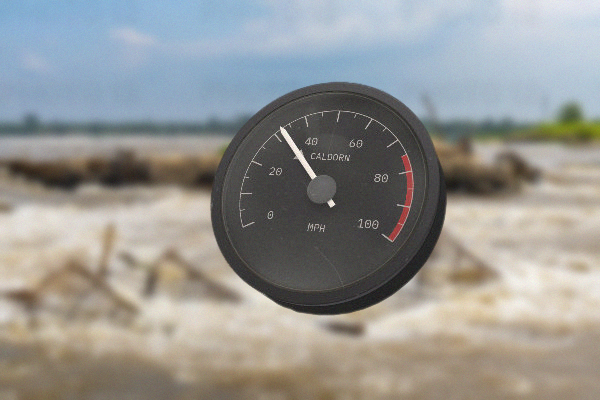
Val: 32.5 mph
